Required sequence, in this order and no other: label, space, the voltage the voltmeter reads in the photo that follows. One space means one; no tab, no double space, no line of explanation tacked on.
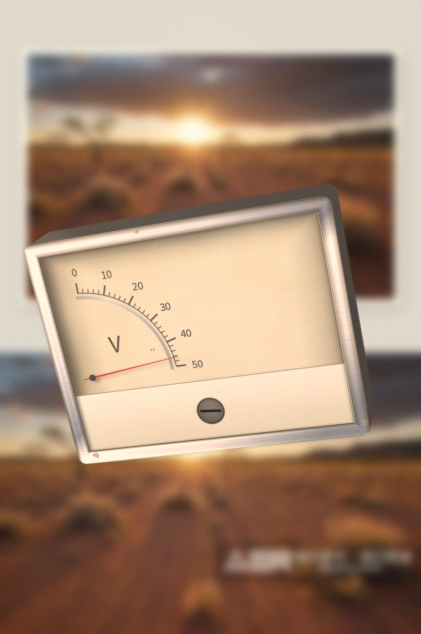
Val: 46 V
